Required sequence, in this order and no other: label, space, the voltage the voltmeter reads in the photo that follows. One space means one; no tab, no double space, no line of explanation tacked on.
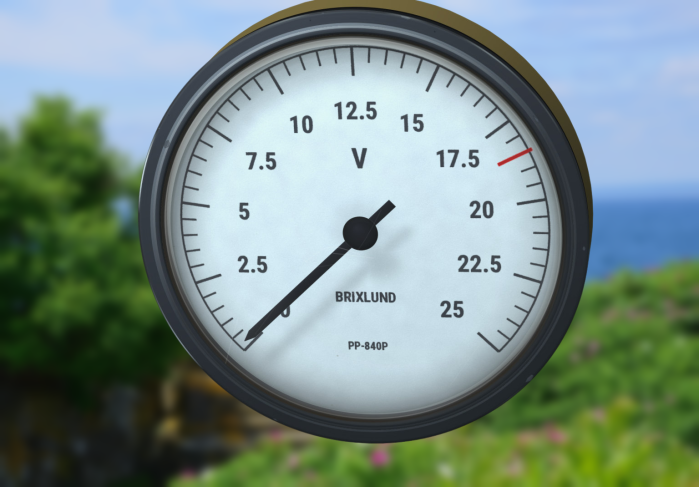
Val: 0.25 V
